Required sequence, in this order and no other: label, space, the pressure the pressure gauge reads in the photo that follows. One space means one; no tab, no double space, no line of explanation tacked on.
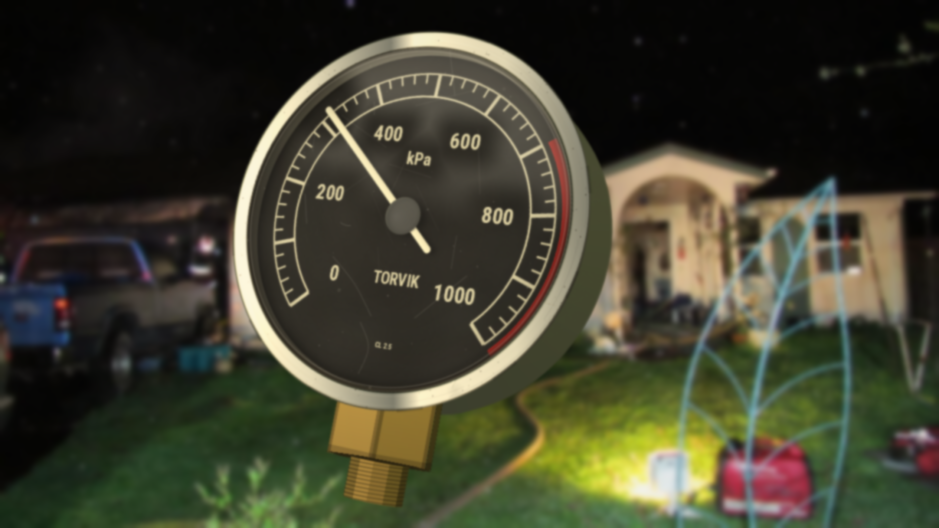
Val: 320 kPa
